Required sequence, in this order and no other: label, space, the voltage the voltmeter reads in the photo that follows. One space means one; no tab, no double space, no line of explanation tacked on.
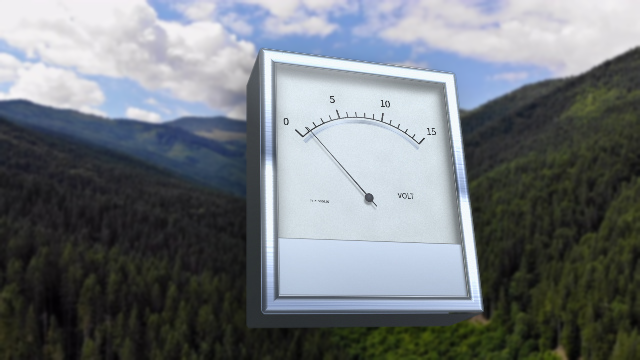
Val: 1 V
